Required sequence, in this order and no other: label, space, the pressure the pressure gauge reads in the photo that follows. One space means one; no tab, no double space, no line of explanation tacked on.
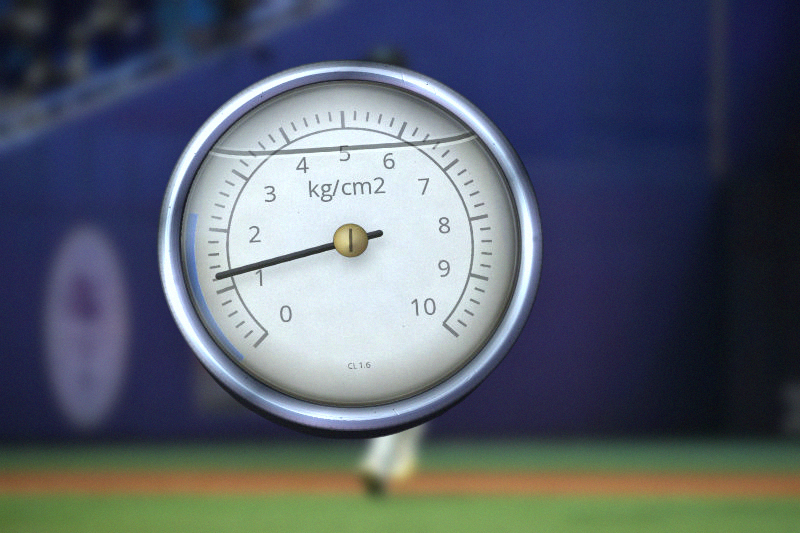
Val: 1.2 kg/cm²
